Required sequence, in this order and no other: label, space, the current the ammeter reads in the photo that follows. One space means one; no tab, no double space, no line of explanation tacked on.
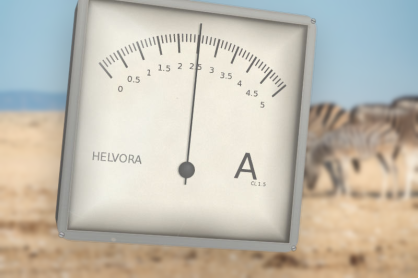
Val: 2.5 A
